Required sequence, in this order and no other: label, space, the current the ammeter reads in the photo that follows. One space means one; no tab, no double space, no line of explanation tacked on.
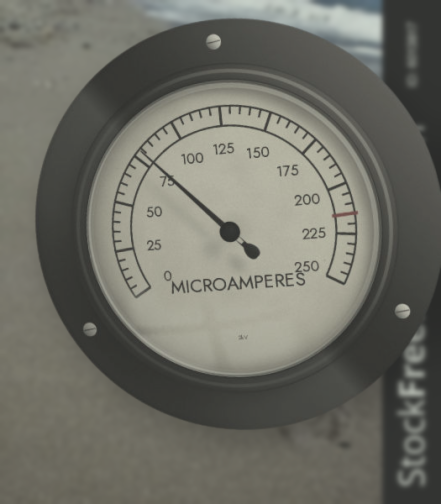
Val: 80 µA
